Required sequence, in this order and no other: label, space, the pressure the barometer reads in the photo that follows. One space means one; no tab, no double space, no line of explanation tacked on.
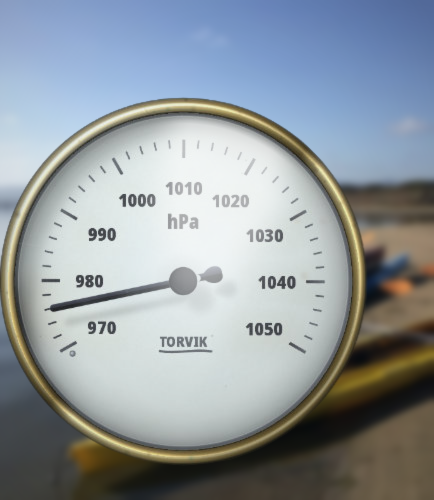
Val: 976 hPa
